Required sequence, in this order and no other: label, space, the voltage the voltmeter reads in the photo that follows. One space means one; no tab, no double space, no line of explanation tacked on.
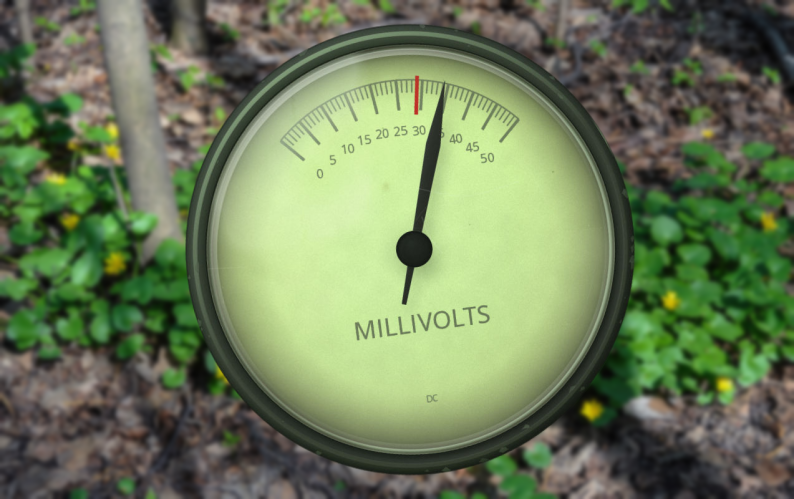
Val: 34 mV
